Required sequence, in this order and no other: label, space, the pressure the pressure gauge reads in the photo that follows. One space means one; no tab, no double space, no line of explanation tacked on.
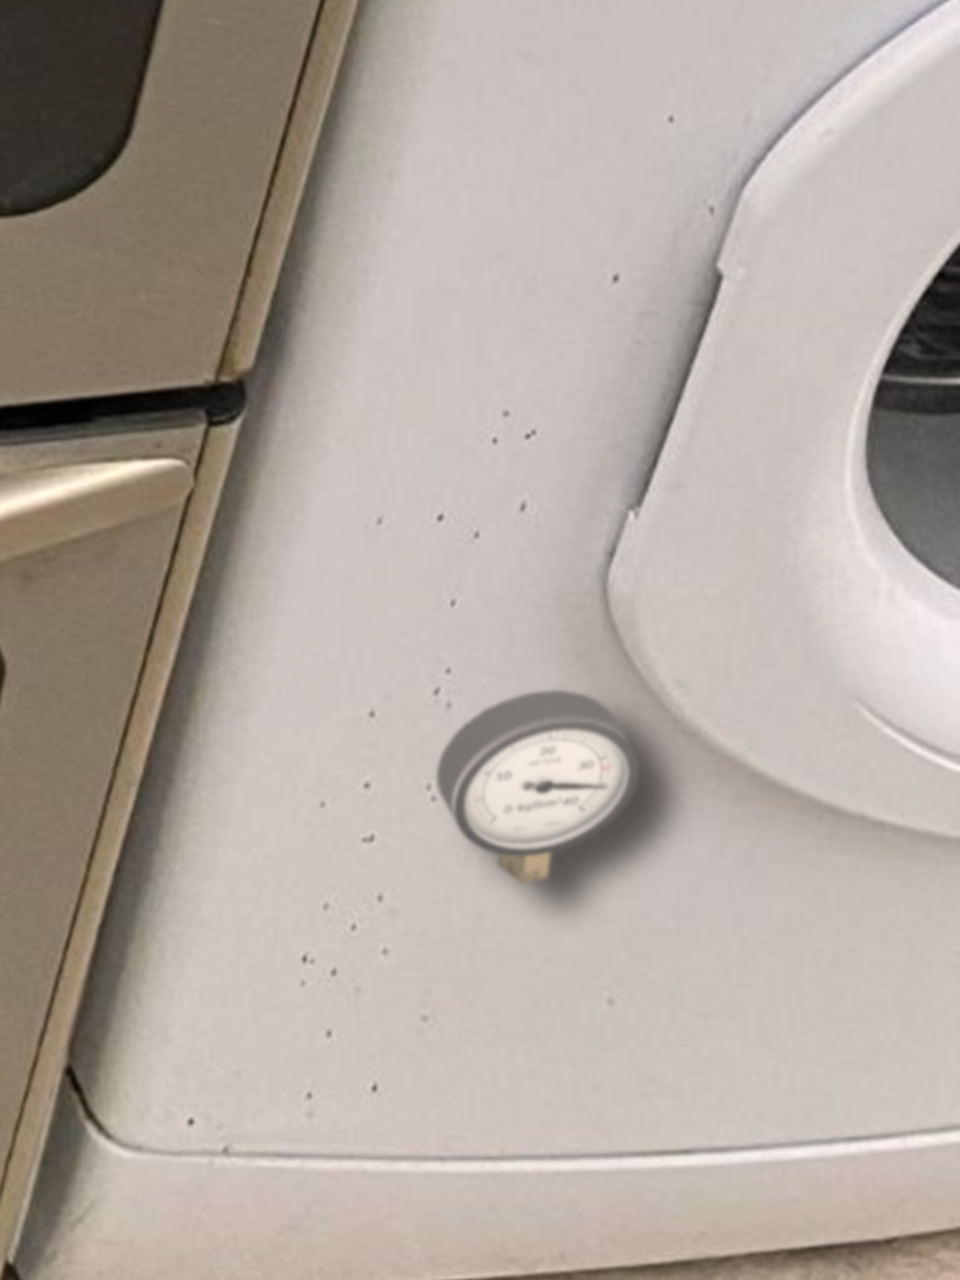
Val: 35 kg/cm²
